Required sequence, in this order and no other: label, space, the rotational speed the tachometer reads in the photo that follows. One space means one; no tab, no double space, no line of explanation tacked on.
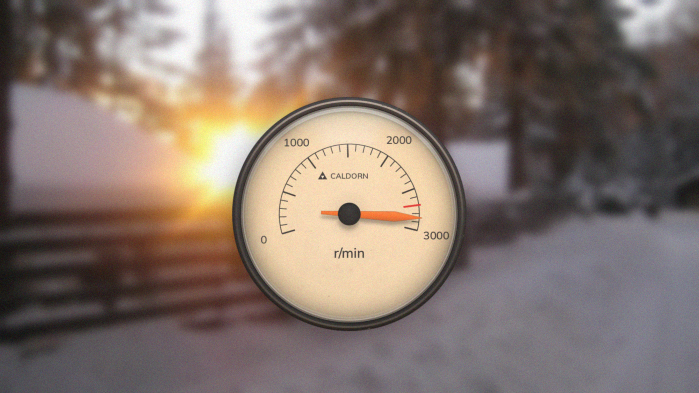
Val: 2850 rpm
